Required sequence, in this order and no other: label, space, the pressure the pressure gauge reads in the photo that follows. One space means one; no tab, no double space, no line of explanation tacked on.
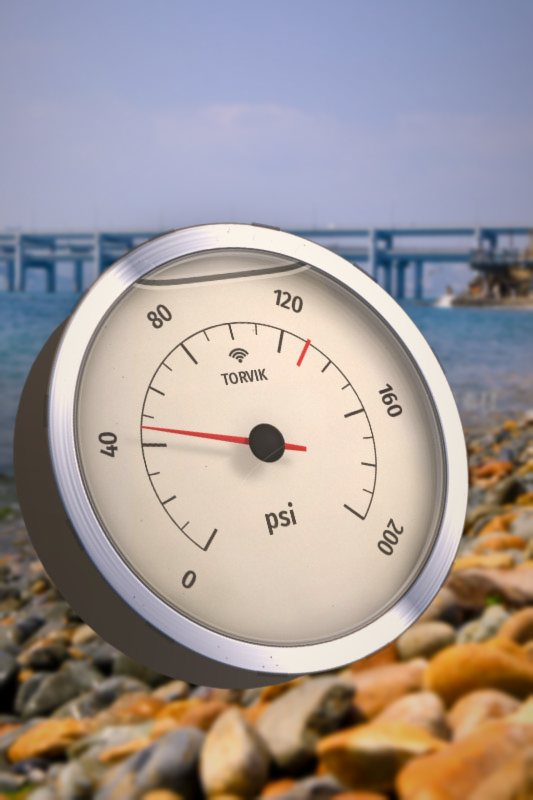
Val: 45 psi
